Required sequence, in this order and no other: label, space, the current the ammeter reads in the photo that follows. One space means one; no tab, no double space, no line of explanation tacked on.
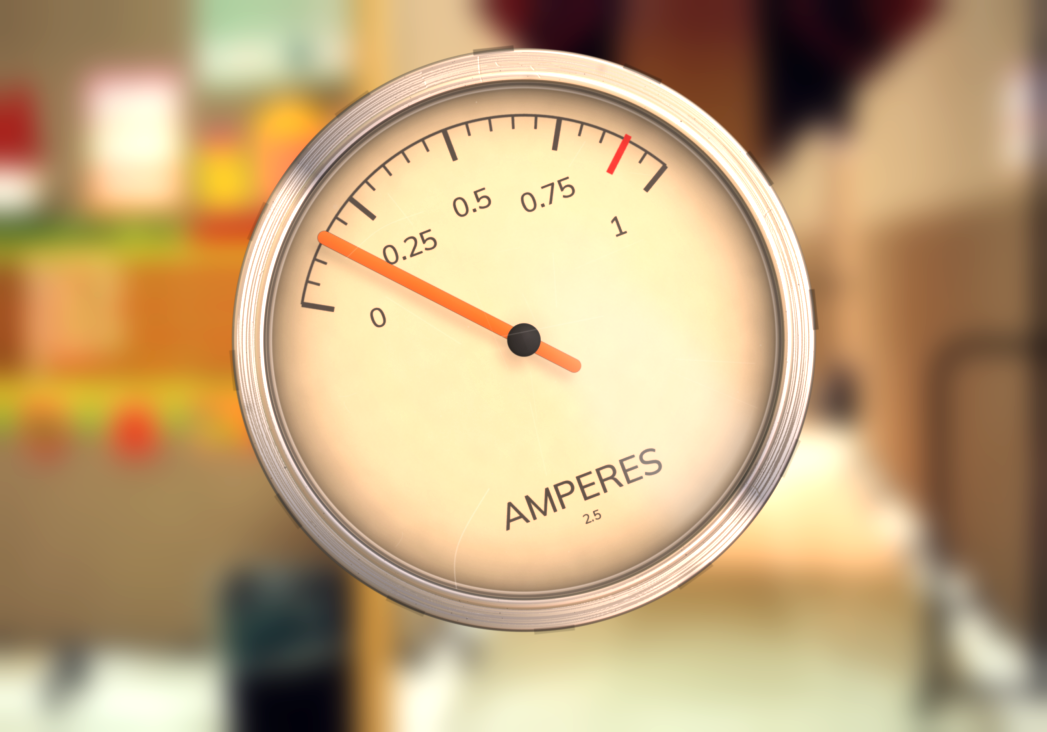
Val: 0.15 A
